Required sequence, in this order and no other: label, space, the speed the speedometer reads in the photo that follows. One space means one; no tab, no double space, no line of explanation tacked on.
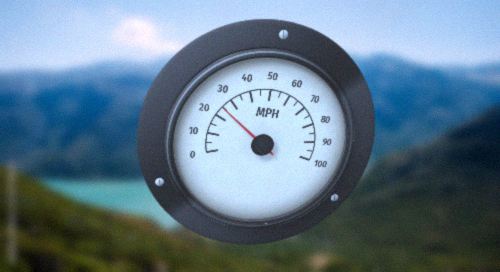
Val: 25 mph
